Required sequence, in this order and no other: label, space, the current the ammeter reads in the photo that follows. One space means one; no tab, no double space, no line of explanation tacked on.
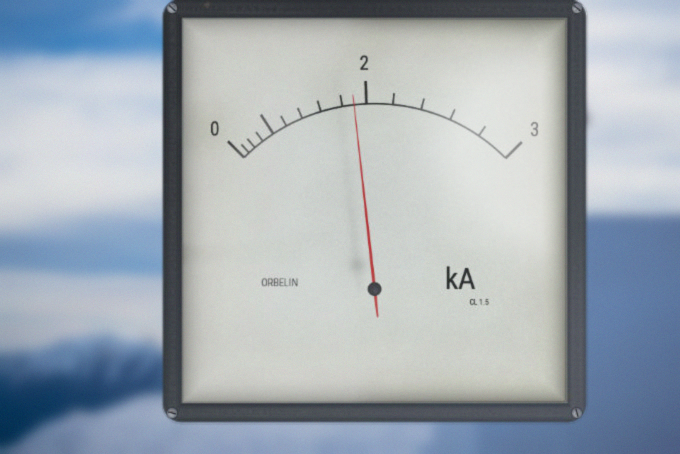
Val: 1.9 kA
